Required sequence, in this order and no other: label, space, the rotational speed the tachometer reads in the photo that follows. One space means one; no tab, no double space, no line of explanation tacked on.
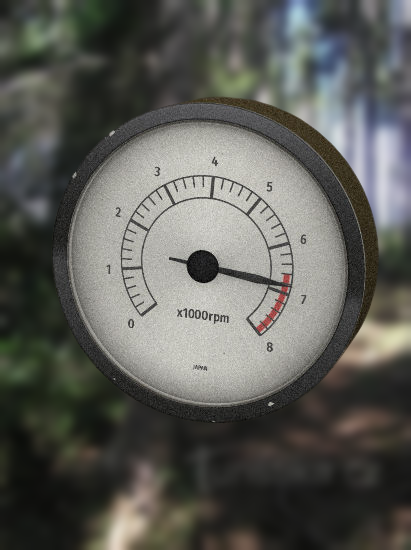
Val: 6800 rpm
